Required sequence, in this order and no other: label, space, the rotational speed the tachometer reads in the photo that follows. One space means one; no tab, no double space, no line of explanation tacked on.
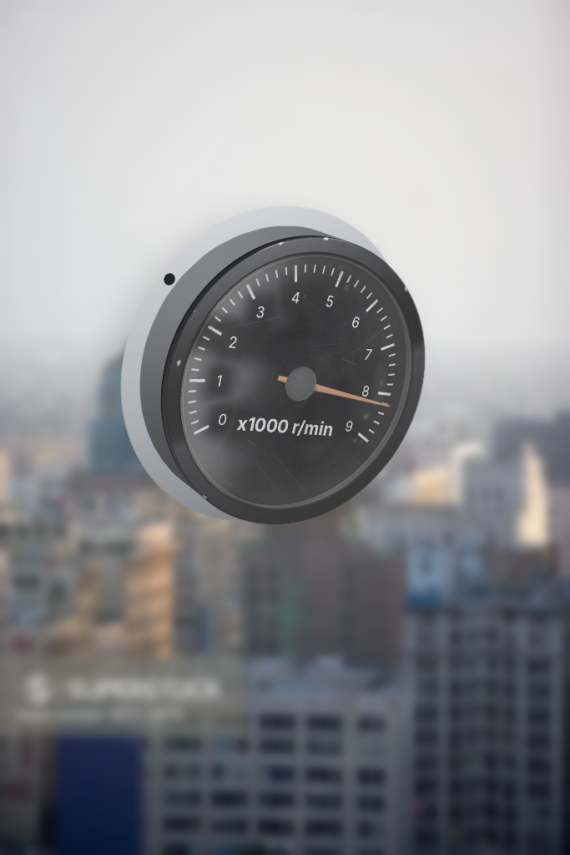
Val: 8200 rpm
